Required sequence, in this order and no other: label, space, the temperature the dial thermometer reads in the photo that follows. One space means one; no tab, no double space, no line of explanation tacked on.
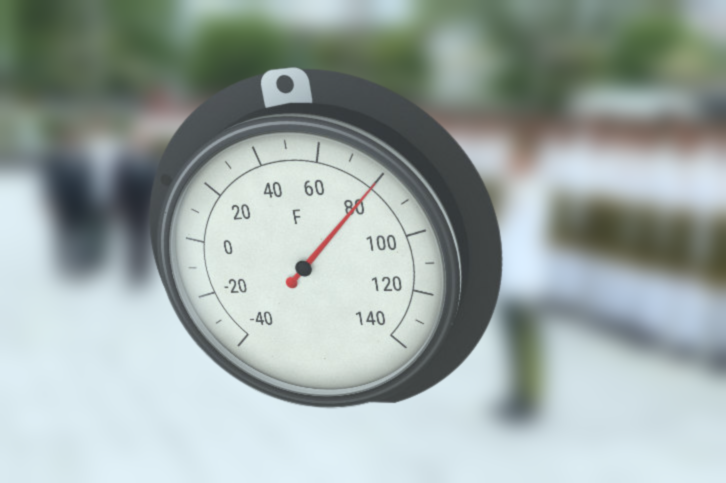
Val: 80 °F
